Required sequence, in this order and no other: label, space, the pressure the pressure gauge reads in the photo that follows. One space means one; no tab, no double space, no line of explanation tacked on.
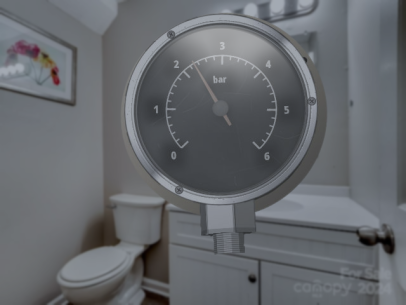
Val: 2.3 bar
